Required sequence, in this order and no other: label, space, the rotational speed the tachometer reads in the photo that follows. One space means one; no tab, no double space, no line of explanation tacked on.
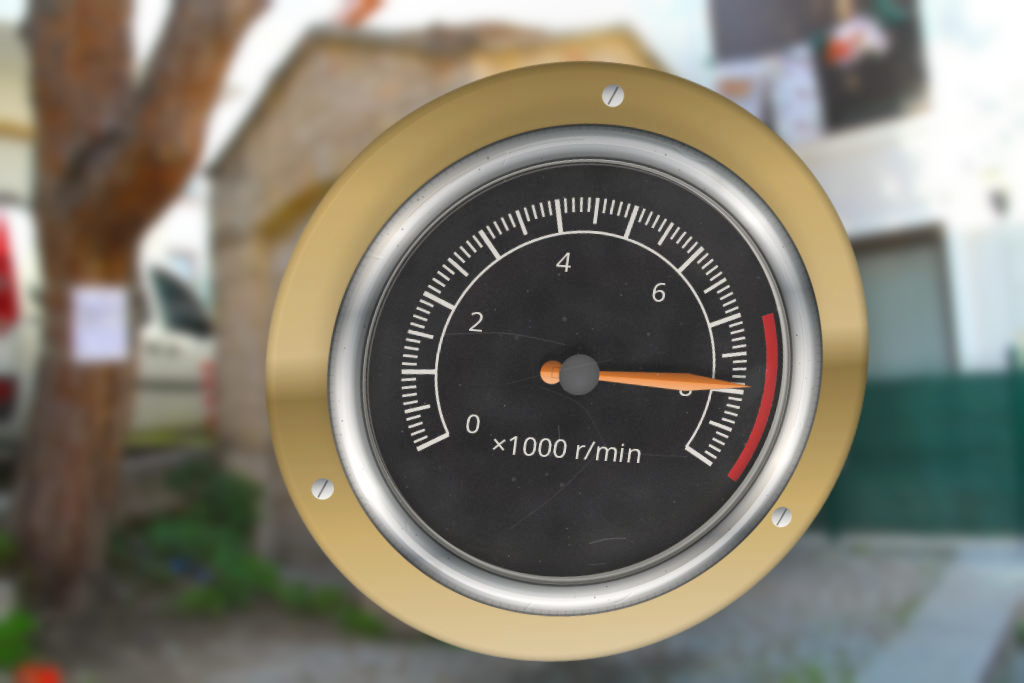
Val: 7900 rpm
